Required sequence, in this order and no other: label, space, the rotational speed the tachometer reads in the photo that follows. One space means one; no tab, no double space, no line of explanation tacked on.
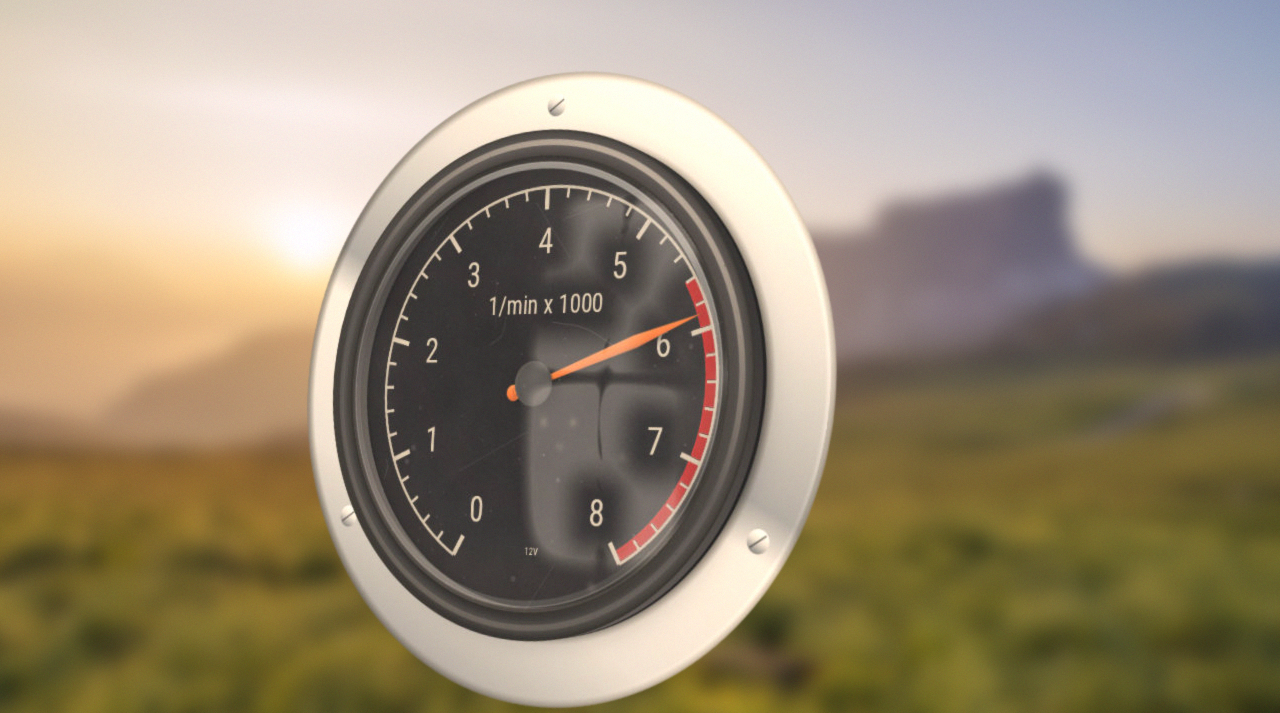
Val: 5900 rpm
